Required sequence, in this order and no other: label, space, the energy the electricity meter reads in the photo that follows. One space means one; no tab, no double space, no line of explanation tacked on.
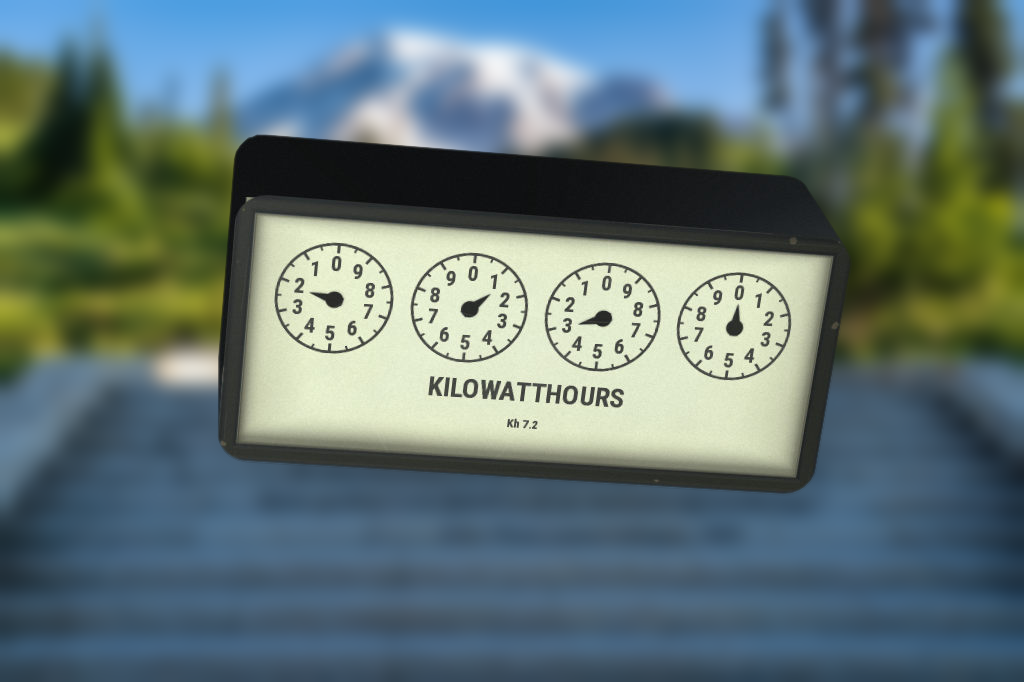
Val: 2130 kWh
